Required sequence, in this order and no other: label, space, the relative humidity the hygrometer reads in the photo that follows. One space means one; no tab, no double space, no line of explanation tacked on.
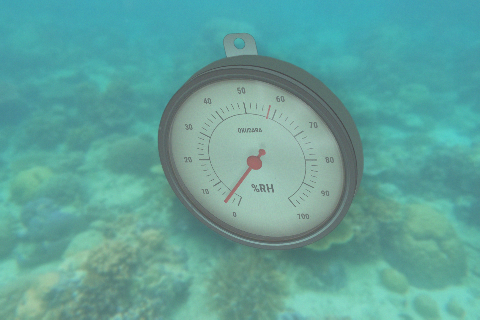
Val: 4 %
